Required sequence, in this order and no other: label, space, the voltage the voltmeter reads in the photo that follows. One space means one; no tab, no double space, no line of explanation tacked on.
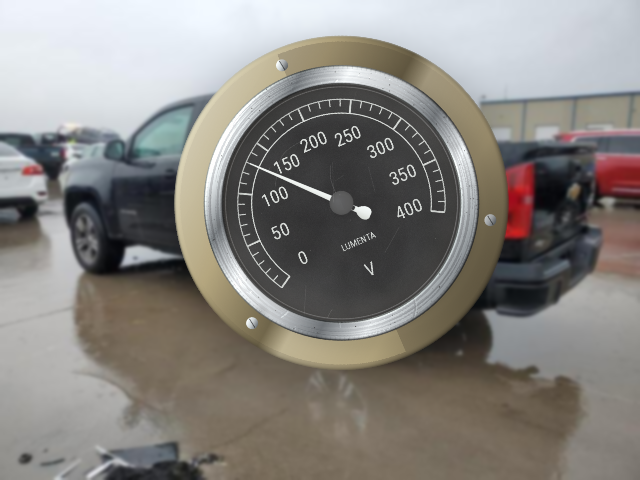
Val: 130 V
